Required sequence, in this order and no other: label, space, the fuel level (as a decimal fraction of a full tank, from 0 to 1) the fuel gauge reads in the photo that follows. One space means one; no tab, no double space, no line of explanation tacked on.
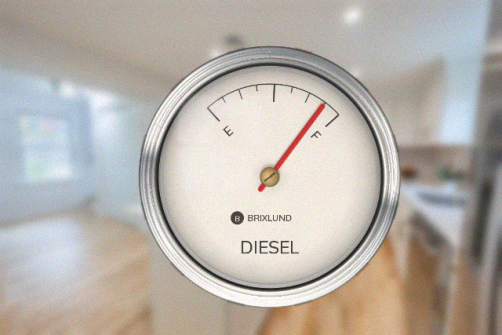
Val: 0.875
